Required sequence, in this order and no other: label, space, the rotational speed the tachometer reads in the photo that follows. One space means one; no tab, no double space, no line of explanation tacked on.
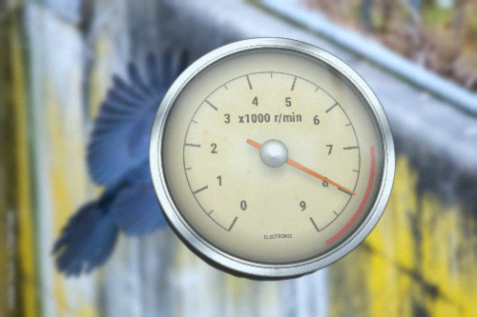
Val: 8000 rpm
